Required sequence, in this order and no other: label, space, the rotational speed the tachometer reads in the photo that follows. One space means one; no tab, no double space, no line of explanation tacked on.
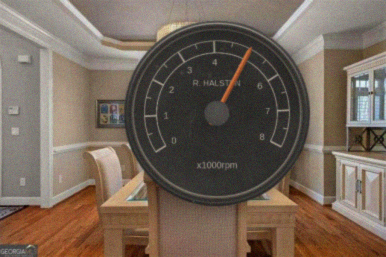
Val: 5000 rpm
